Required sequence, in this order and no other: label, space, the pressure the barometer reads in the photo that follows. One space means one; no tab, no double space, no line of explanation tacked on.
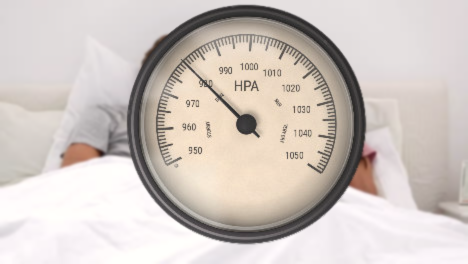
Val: 980 hPa
